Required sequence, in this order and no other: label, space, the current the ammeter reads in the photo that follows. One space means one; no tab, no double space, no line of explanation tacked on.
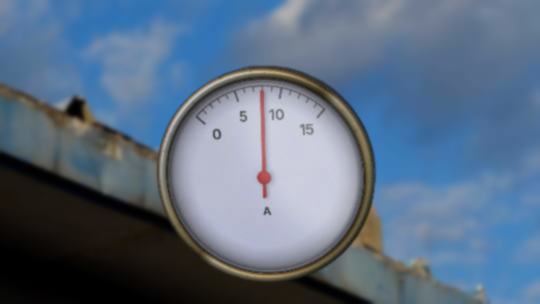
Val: 8 A
